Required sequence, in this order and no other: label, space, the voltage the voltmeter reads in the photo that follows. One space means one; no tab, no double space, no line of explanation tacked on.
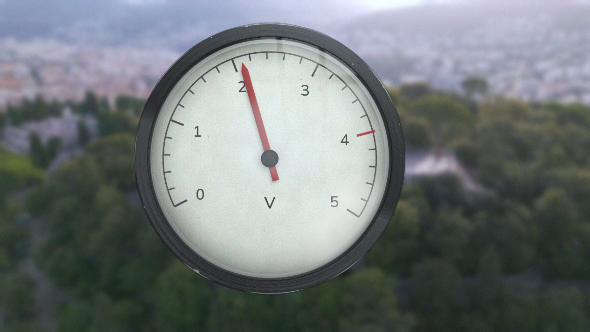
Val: 2.1 V
